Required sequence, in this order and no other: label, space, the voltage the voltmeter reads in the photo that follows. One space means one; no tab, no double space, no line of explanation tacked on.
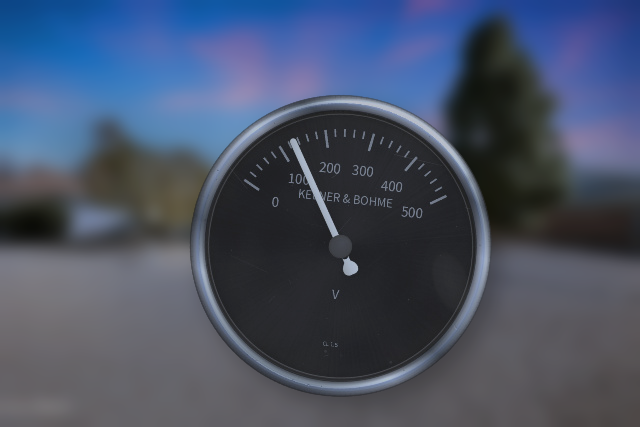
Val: 130 V
